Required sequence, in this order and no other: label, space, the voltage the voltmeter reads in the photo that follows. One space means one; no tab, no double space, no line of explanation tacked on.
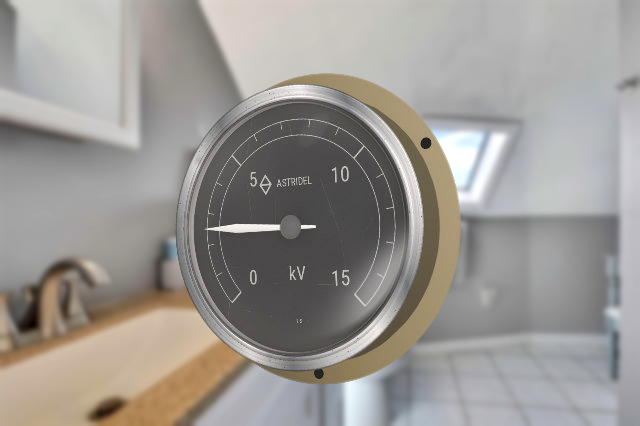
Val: 2.5 kV
